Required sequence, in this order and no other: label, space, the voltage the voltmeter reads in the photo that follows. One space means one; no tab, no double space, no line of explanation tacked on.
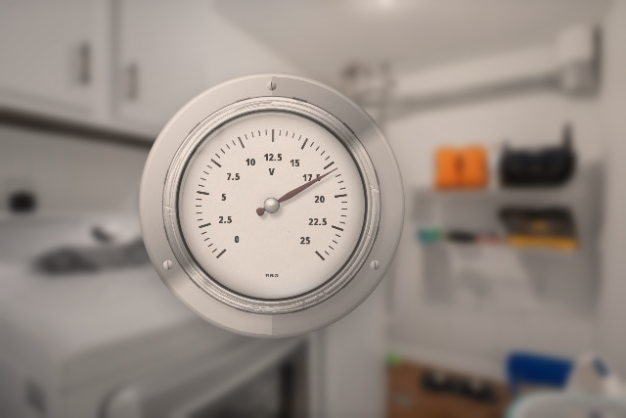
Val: 18 V
